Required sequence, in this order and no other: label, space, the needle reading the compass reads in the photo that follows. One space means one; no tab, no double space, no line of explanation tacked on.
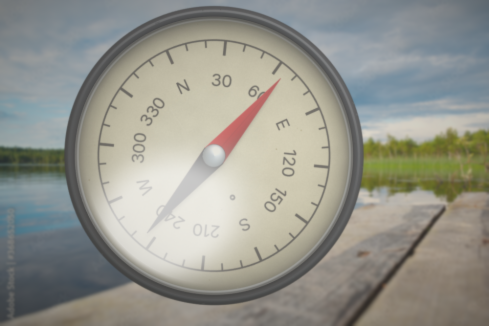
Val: 65 °
